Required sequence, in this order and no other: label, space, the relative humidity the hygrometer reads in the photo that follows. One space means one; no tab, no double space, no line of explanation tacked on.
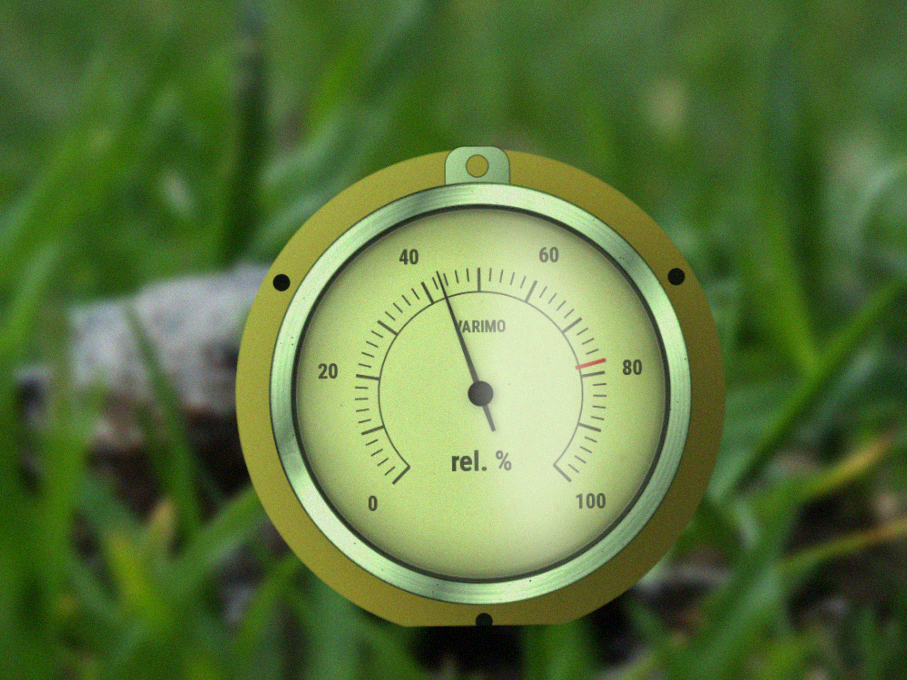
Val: 43 %
